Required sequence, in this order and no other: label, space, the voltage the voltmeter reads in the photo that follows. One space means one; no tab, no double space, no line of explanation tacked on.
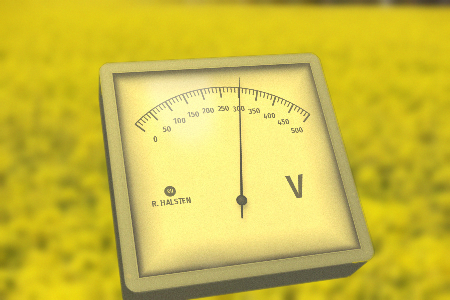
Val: 300 V
